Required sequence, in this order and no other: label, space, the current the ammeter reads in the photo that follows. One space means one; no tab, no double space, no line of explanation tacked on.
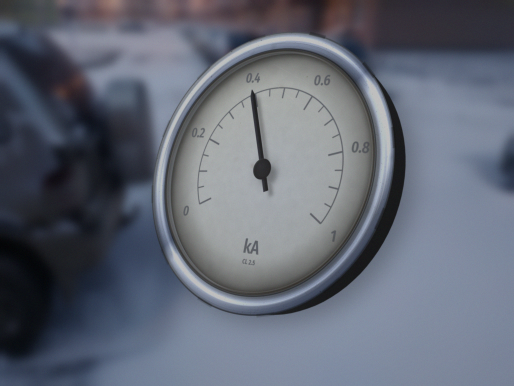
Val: 0.4 kA
